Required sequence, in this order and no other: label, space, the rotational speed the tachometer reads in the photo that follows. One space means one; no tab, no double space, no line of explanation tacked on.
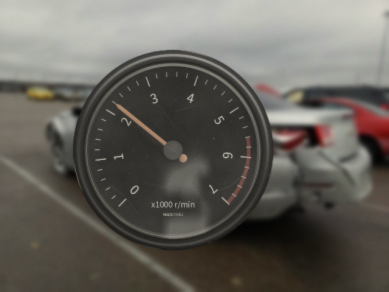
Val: 2200 rpm
